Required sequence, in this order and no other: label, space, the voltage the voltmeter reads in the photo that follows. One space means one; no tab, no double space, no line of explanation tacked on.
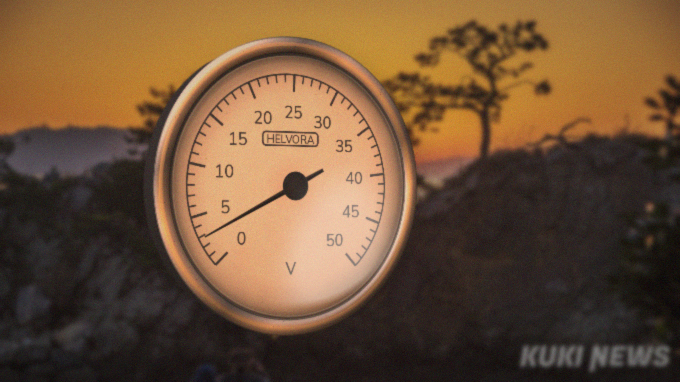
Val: 3 V
